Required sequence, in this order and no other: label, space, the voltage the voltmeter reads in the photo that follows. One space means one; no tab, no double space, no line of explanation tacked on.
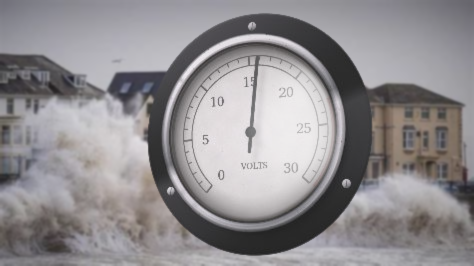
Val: 16 V
